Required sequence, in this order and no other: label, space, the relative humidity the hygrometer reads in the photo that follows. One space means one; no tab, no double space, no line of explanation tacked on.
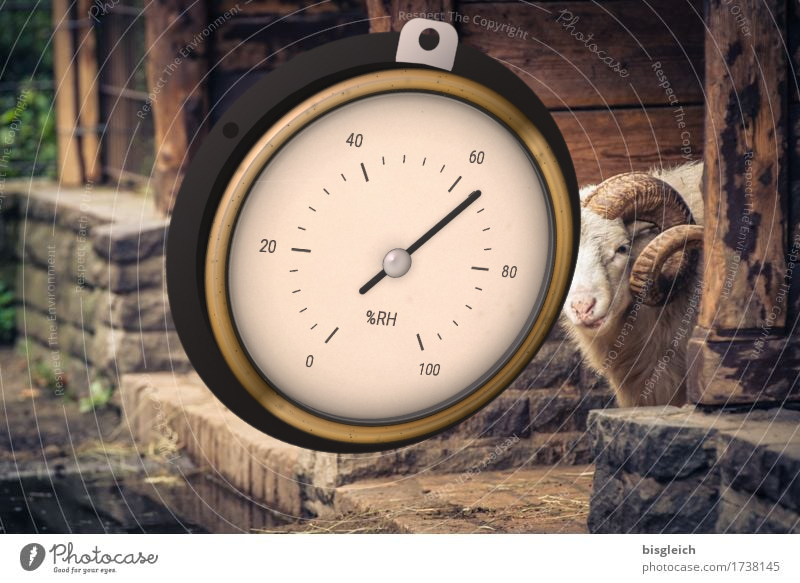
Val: 64 %
